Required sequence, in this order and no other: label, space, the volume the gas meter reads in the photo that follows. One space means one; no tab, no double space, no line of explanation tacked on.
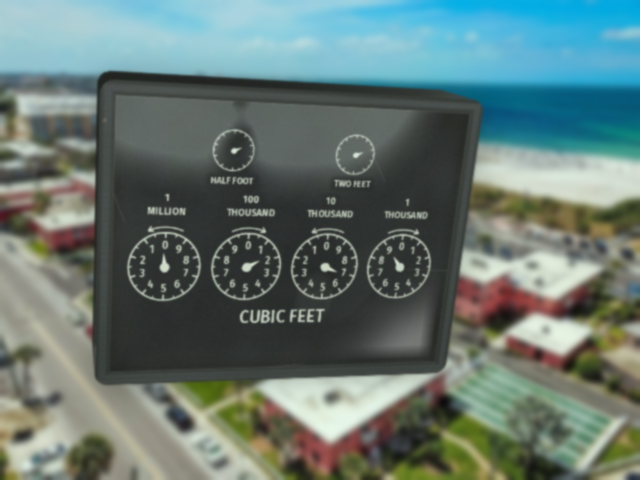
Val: 16900 ft³
